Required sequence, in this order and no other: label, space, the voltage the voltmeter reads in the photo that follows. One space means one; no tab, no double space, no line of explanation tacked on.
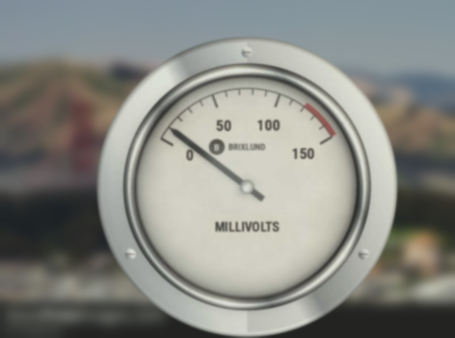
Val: 10 mV
